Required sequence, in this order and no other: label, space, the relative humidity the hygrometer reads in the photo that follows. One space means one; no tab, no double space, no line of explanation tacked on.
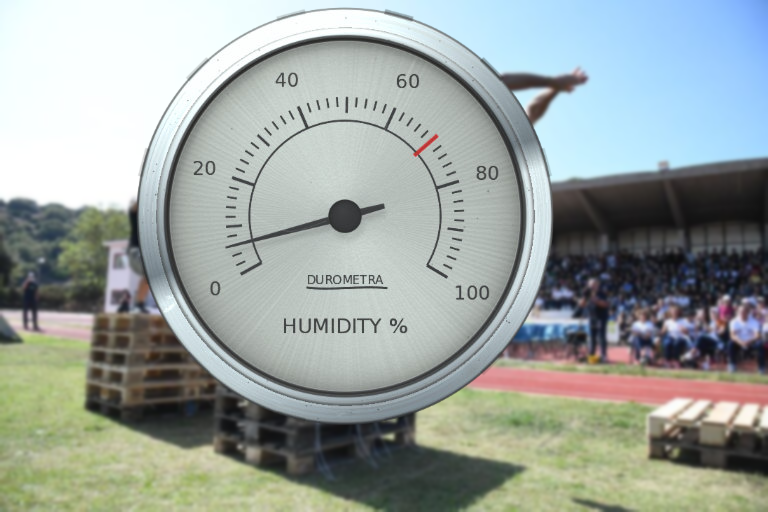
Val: 6 %
